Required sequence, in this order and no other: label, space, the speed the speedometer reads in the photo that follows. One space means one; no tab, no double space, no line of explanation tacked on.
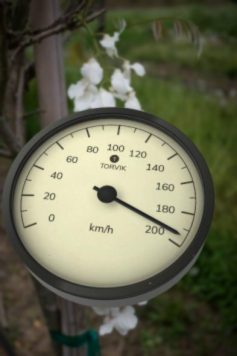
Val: 195 km/h
